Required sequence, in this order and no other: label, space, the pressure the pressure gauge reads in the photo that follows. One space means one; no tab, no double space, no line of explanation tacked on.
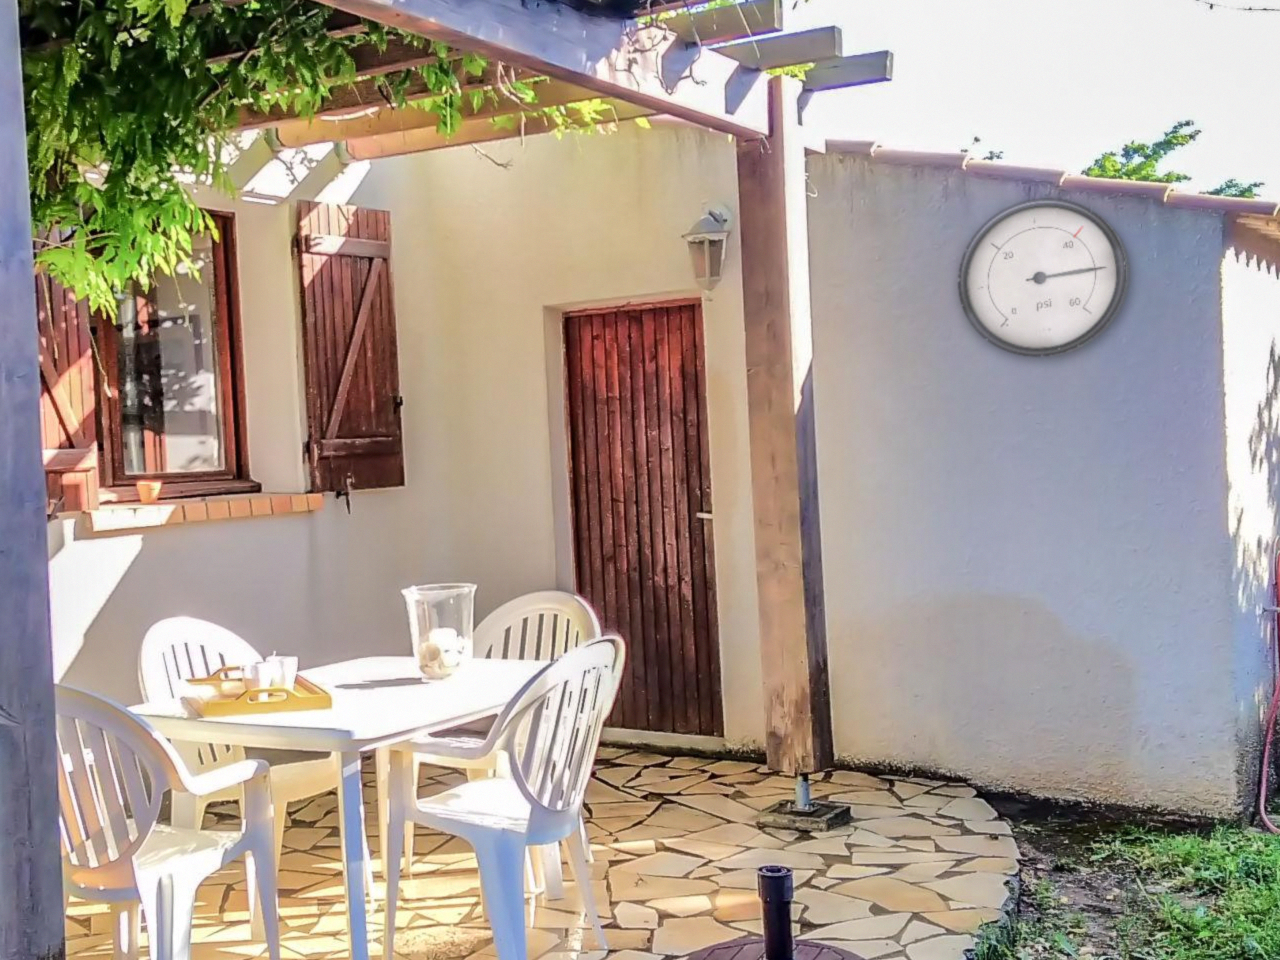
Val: 50 psi
